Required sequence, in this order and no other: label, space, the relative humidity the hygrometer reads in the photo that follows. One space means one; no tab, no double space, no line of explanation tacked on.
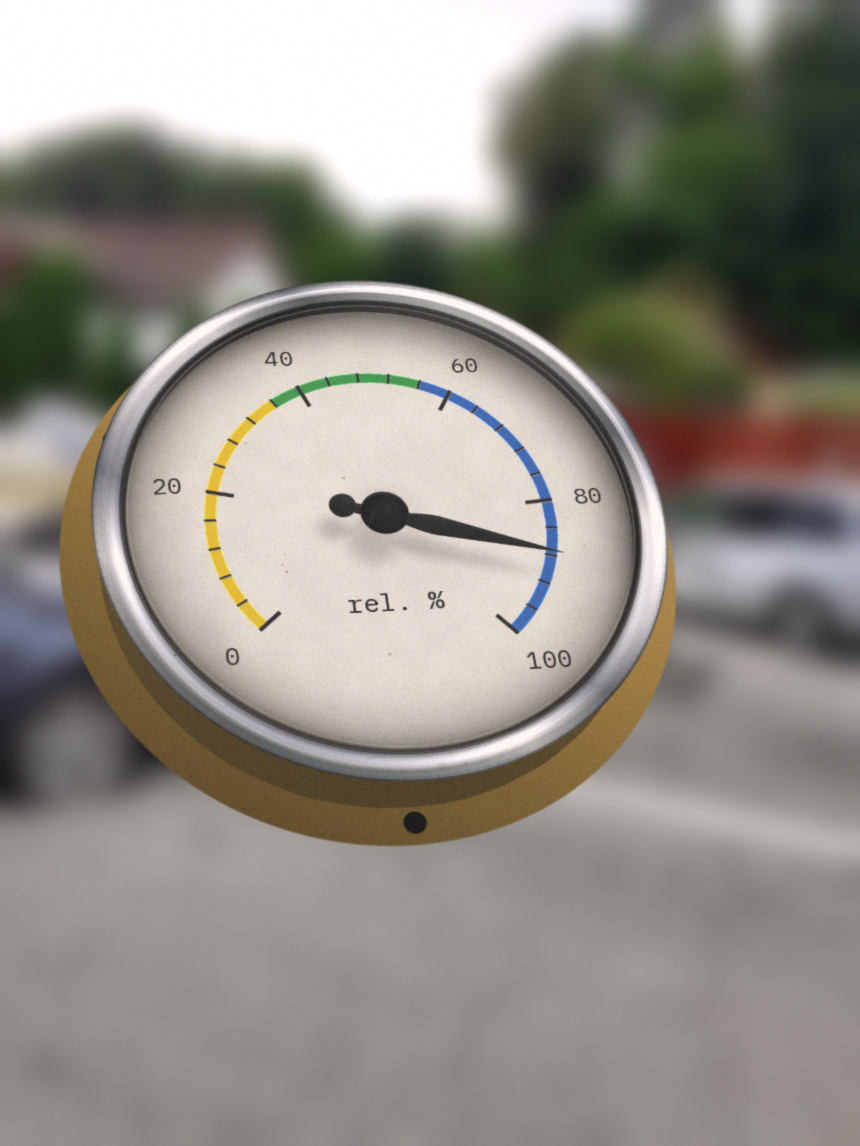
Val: 88 %
